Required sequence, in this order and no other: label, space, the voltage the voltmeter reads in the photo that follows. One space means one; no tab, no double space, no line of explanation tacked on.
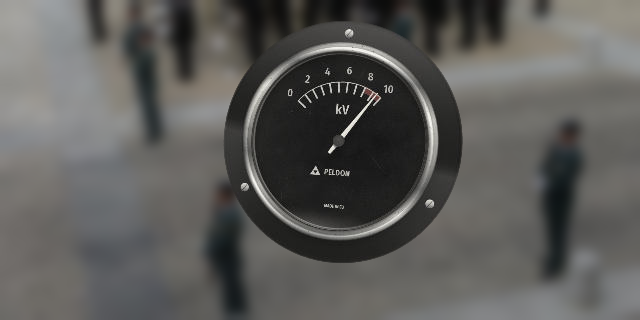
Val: 9.5 kV
